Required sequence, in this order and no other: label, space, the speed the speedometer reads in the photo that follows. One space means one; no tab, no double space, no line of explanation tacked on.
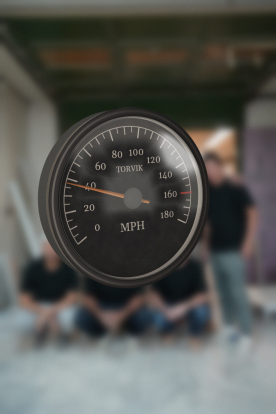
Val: 37.5 mph
